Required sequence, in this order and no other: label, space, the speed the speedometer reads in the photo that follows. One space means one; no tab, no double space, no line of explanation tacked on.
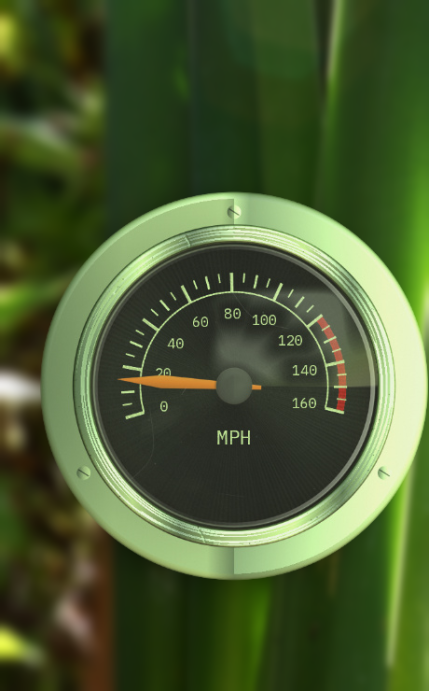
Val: 15 mph
